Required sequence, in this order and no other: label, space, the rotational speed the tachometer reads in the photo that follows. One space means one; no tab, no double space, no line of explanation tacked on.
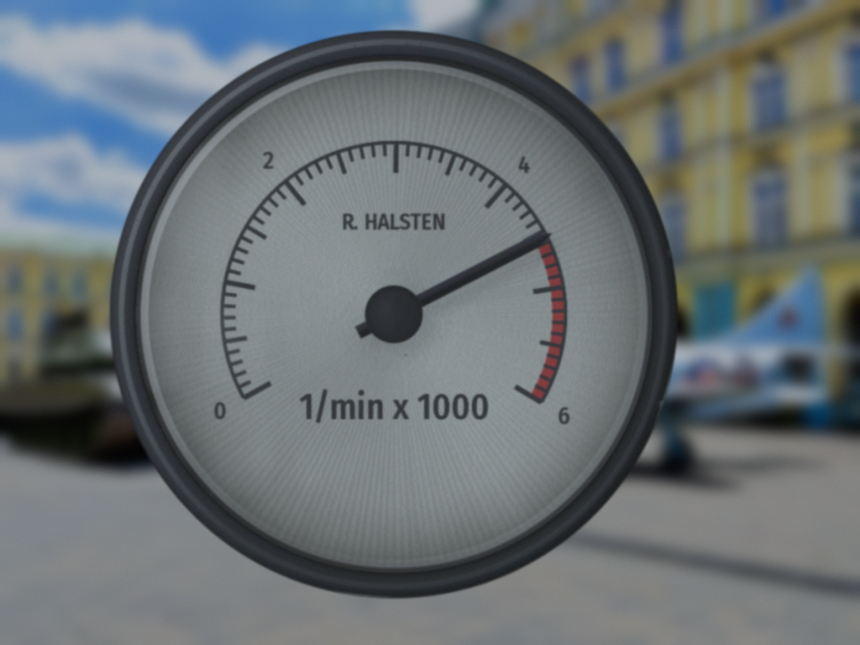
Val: 4550 rpm
